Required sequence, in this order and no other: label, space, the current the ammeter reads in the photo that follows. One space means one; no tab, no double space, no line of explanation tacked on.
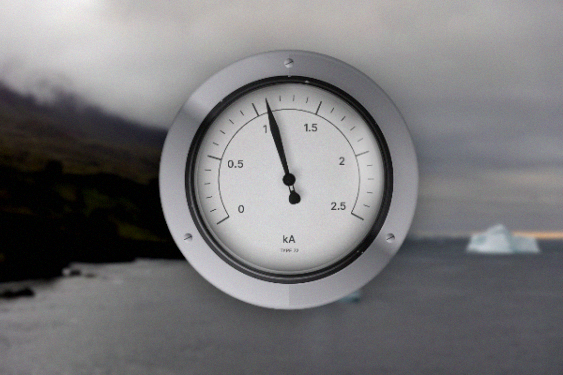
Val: 1.1 kA
